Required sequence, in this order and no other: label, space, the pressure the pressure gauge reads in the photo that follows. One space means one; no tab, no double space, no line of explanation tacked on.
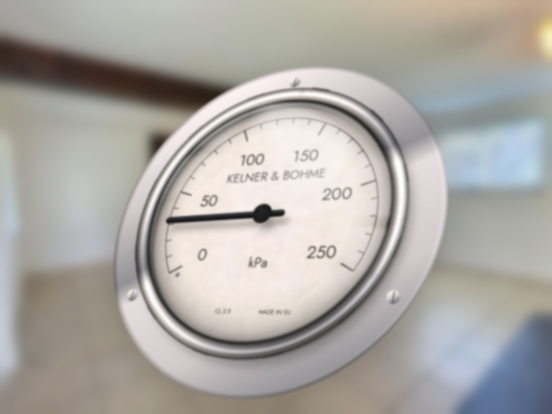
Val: 30 kPa
